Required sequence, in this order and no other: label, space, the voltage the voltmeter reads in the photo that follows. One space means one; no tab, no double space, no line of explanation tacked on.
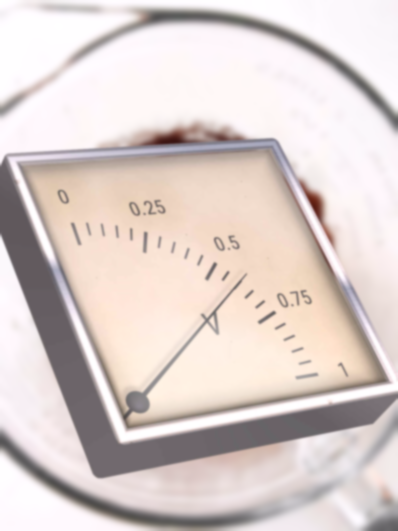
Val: 0.6 V
